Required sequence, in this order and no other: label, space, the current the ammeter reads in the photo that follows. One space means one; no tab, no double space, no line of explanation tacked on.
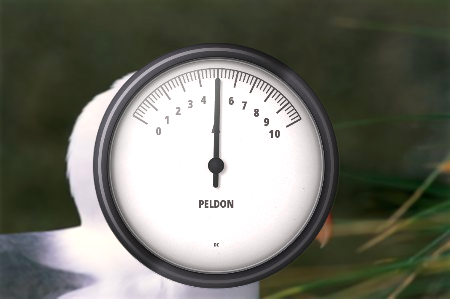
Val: 5 A
